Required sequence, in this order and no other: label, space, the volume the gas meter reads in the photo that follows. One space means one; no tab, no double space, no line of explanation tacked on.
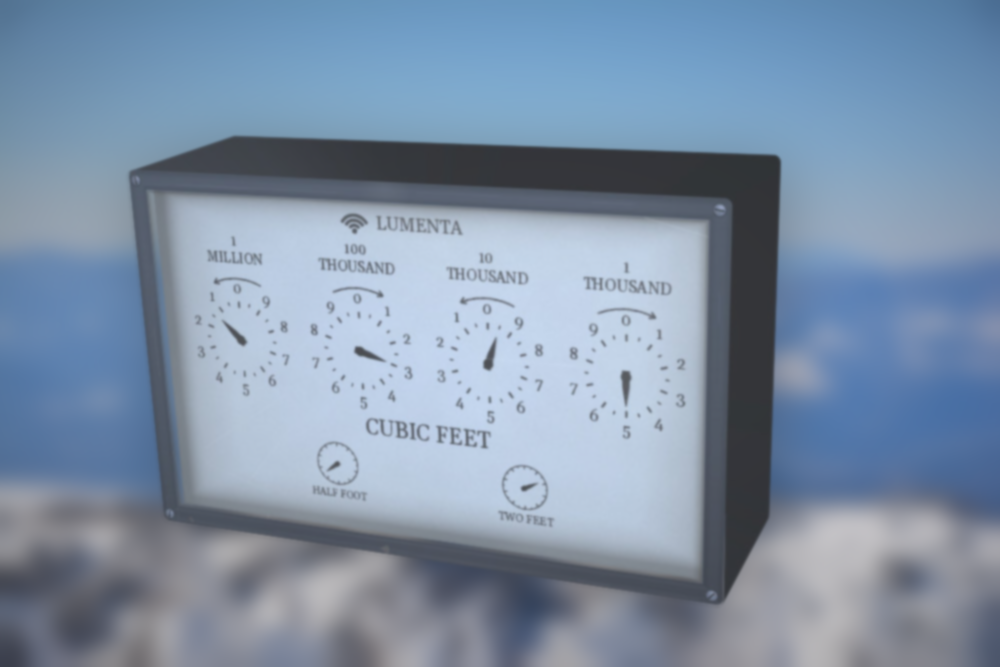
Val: 129500 ft³
